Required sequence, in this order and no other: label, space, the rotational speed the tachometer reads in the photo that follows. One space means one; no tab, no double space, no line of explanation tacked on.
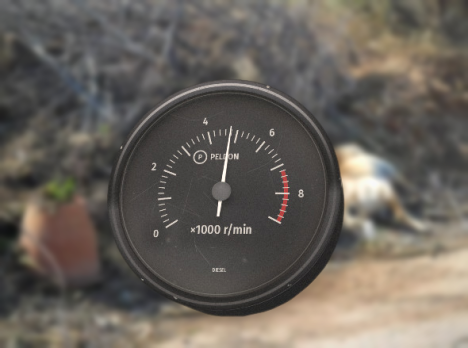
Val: 4800 rpm
